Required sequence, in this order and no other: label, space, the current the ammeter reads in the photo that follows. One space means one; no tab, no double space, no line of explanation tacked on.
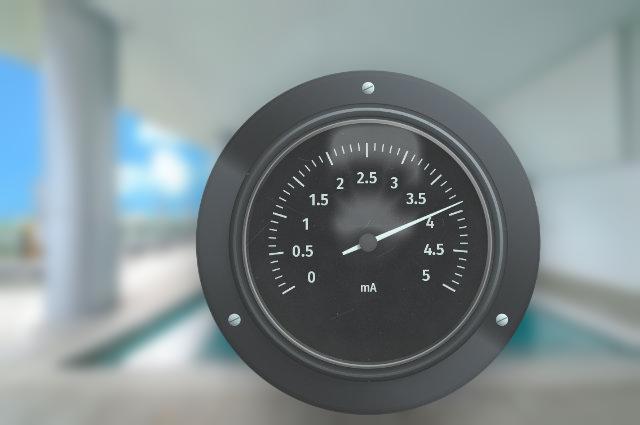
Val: 3.9 mA
